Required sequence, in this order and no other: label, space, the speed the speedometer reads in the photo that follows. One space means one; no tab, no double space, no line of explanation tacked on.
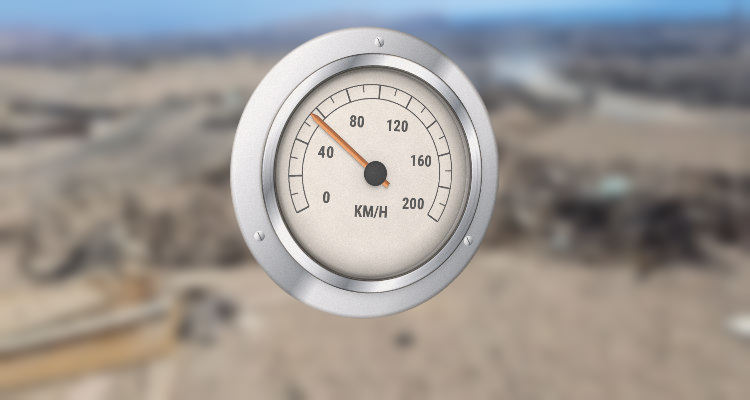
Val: 55 km/h
